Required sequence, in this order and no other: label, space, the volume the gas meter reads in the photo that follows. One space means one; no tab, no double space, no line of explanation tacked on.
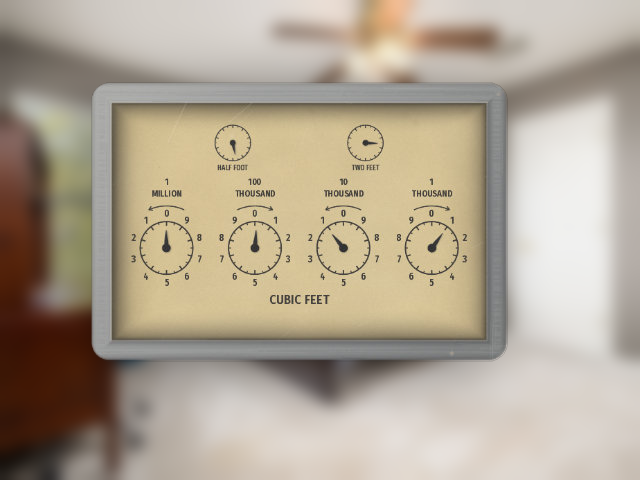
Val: 1100 ft³
